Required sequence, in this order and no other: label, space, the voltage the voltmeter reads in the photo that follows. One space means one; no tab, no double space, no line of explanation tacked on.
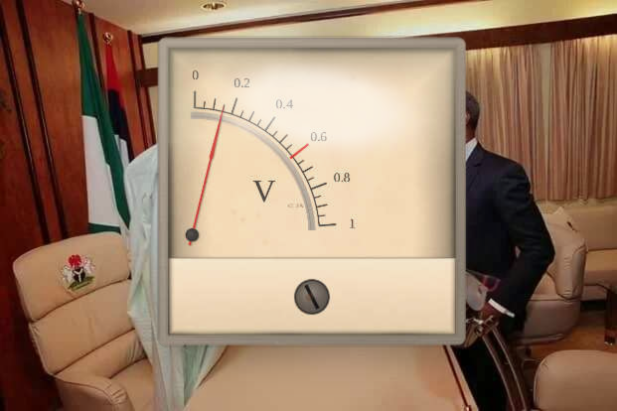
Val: 0.15 V
